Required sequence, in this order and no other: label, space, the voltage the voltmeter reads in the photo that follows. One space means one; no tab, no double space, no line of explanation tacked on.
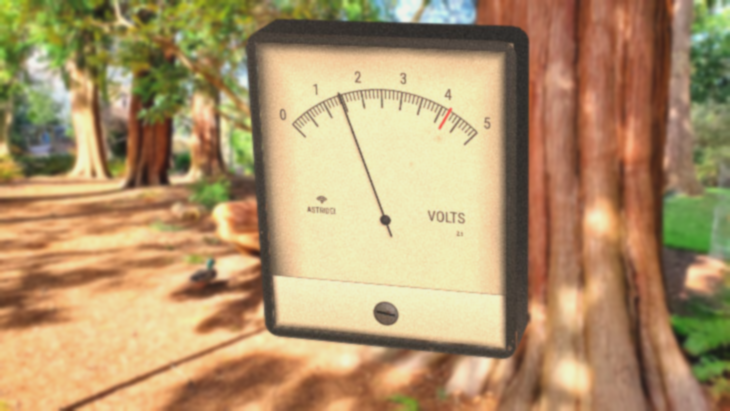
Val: 1.5 V
